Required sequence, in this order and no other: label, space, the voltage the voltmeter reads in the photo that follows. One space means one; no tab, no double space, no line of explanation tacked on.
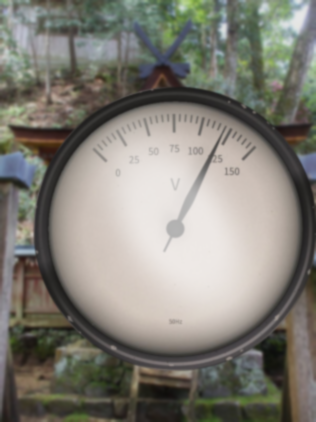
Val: 120 V
